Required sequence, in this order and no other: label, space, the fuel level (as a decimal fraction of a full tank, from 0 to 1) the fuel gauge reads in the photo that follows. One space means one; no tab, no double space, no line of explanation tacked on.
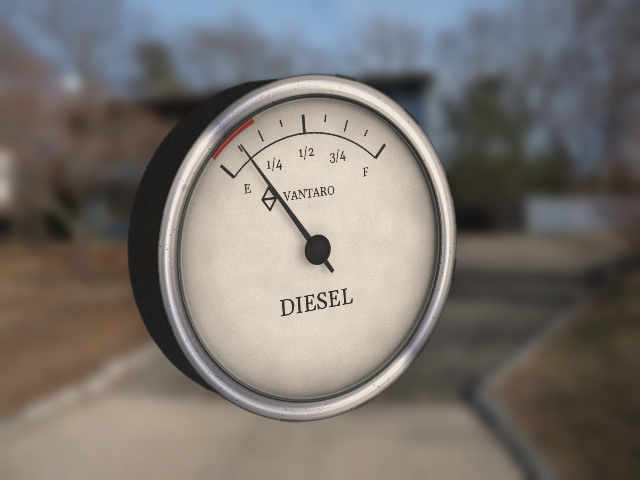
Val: 0.125
